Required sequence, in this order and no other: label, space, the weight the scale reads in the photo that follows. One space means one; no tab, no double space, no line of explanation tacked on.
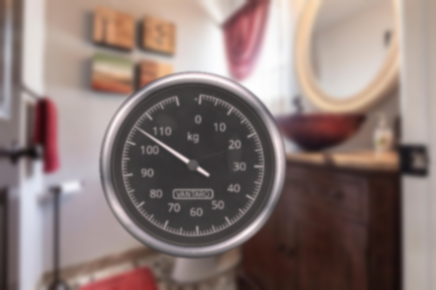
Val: 105 kg
